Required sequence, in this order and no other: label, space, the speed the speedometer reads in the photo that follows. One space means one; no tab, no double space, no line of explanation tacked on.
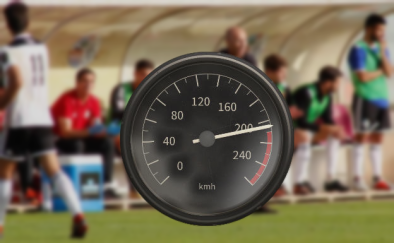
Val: 205 km/h
